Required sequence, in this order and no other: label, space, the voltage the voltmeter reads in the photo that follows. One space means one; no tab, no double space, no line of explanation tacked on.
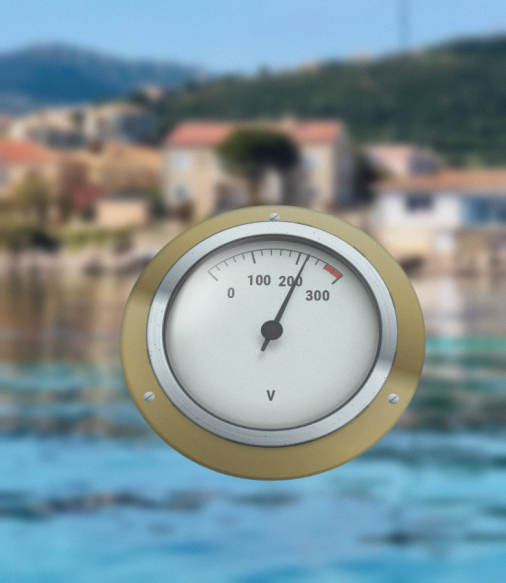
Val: 220 V
